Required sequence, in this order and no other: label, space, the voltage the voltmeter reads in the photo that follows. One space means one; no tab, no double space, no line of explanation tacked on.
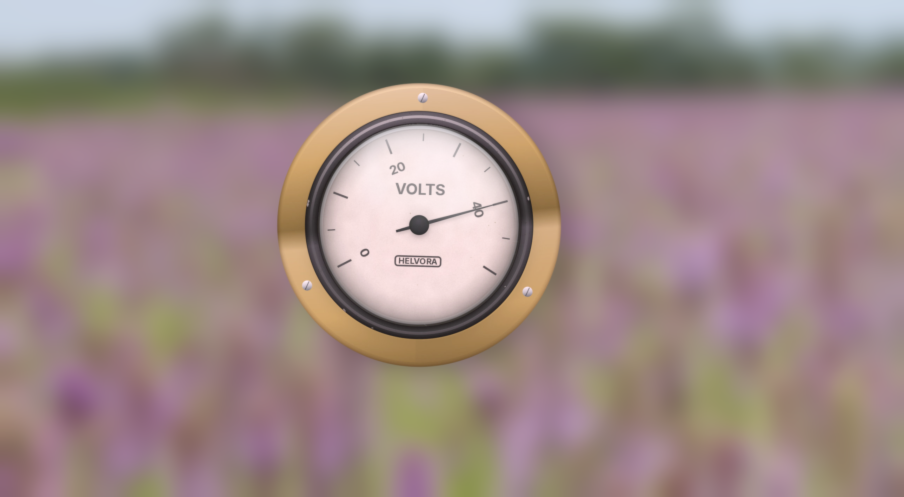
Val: 40 V
